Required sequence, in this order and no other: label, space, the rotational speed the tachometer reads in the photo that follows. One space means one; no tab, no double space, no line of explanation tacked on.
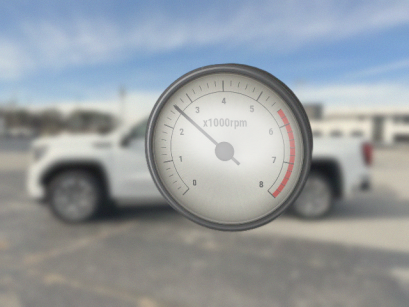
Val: 2600 rpm
